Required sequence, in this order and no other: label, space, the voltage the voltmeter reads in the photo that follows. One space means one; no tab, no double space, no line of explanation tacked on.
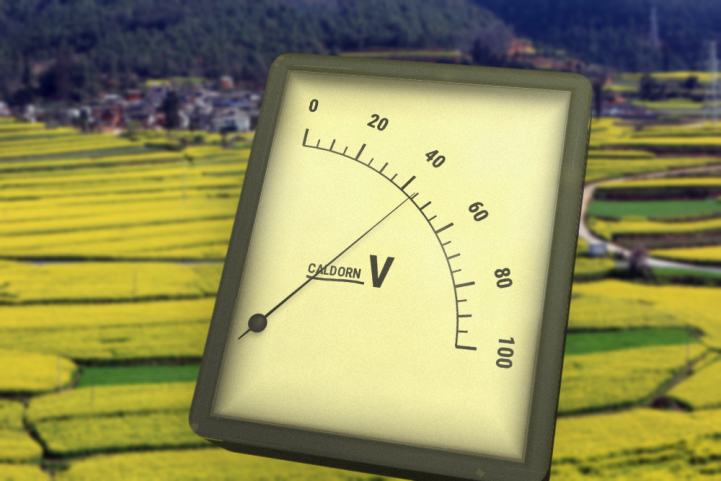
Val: 45 V
